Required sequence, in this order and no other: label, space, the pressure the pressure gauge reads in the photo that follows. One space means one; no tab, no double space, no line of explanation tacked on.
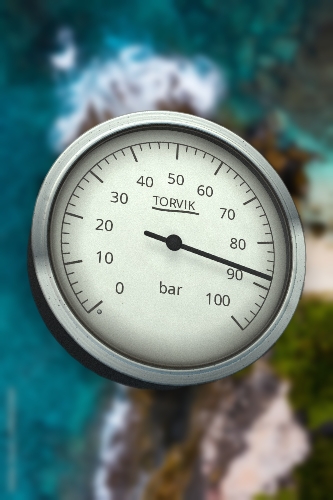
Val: 88 bar
